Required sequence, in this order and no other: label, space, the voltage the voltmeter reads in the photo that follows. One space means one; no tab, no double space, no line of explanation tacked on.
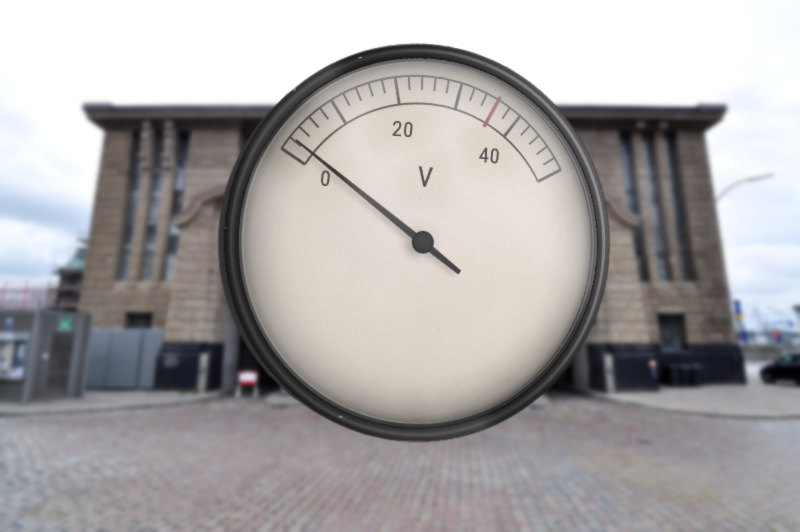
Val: 2 V
